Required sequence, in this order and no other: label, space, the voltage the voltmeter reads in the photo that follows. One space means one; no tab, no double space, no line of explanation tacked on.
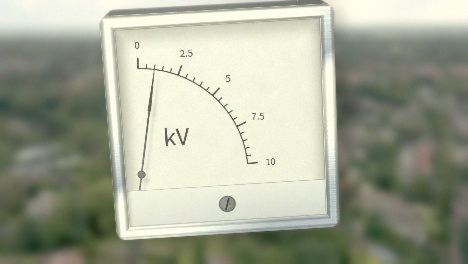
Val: 1 kV
